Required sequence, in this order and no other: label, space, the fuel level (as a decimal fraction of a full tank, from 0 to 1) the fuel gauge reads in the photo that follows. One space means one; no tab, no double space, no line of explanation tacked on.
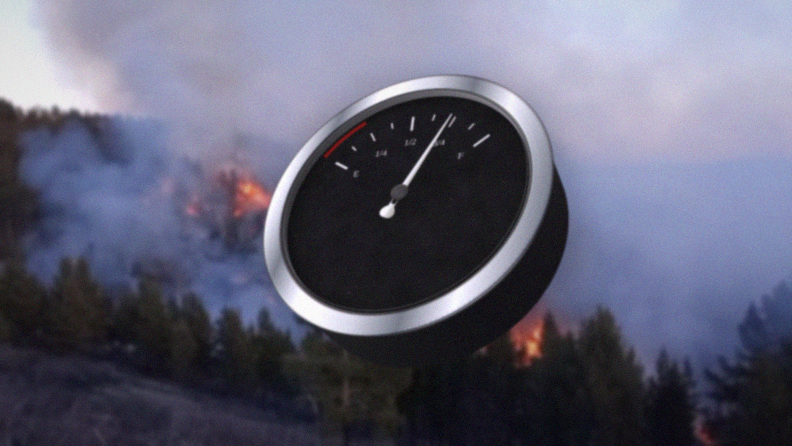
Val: 0.75
